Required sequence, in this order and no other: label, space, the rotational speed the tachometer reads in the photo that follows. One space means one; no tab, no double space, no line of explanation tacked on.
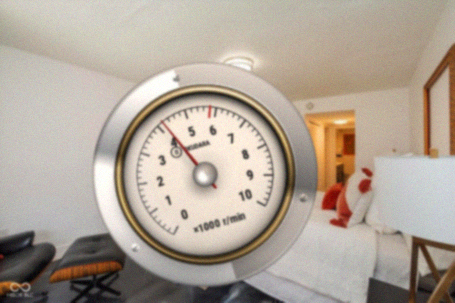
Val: 4200 rpm
